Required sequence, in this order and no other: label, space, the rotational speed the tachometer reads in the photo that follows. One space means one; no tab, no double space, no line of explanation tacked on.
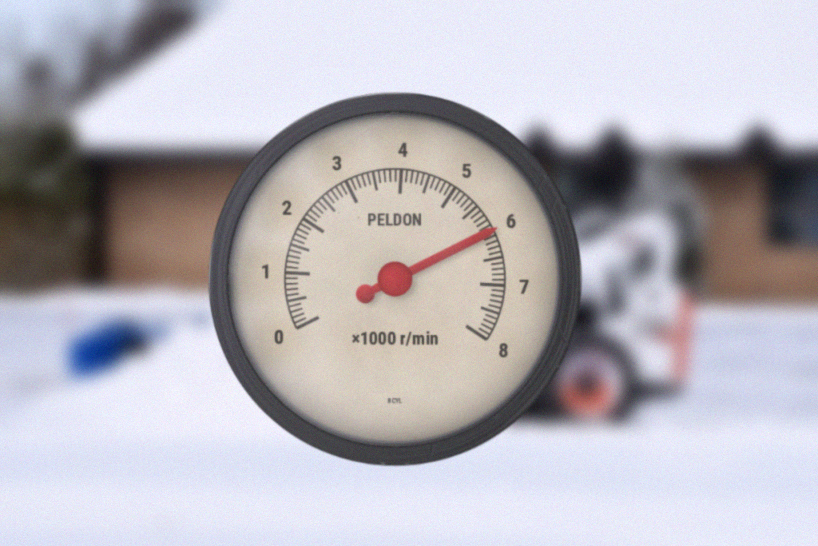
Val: 6000 rpm
